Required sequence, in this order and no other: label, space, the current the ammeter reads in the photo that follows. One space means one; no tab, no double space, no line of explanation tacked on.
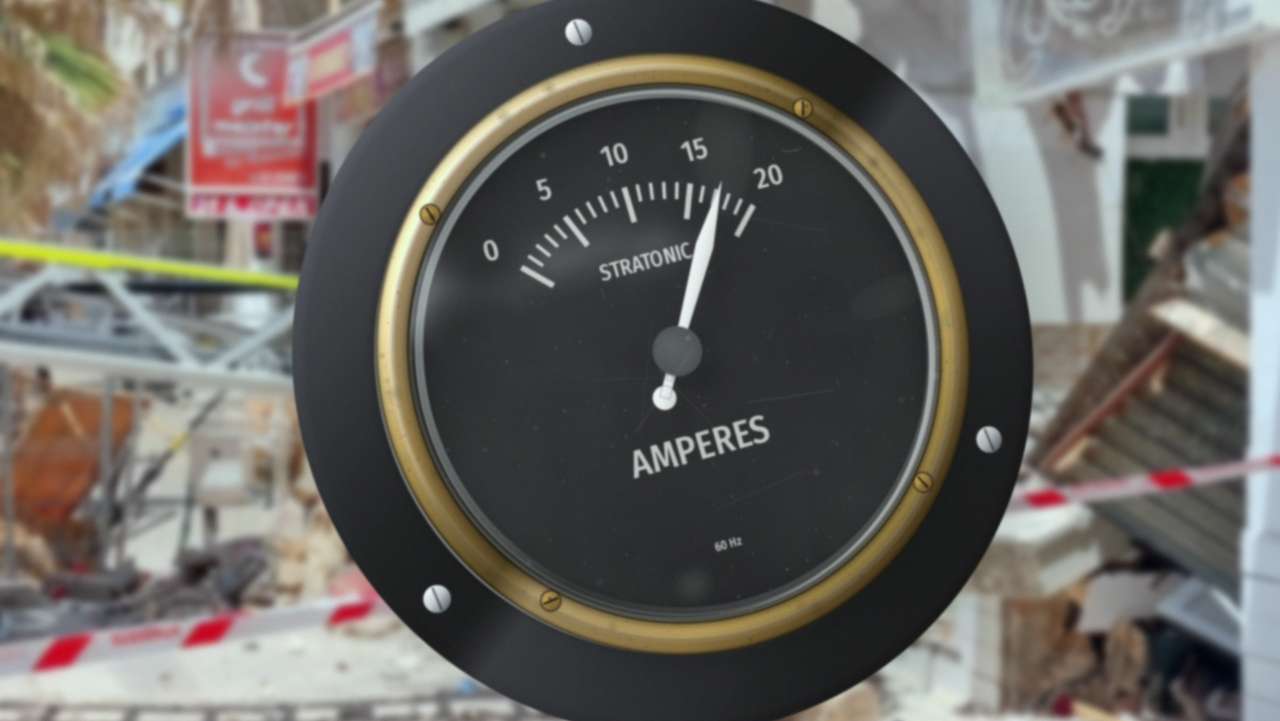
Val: 17 A
